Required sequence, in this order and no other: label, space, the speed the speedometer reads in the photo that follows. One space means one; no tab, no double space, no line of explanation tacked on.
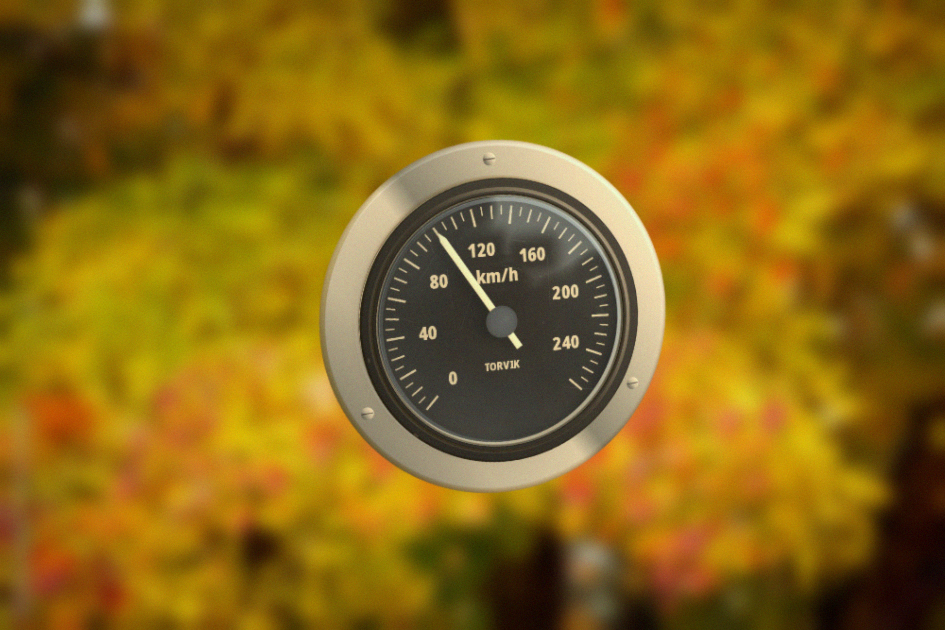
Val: 100 km/h
